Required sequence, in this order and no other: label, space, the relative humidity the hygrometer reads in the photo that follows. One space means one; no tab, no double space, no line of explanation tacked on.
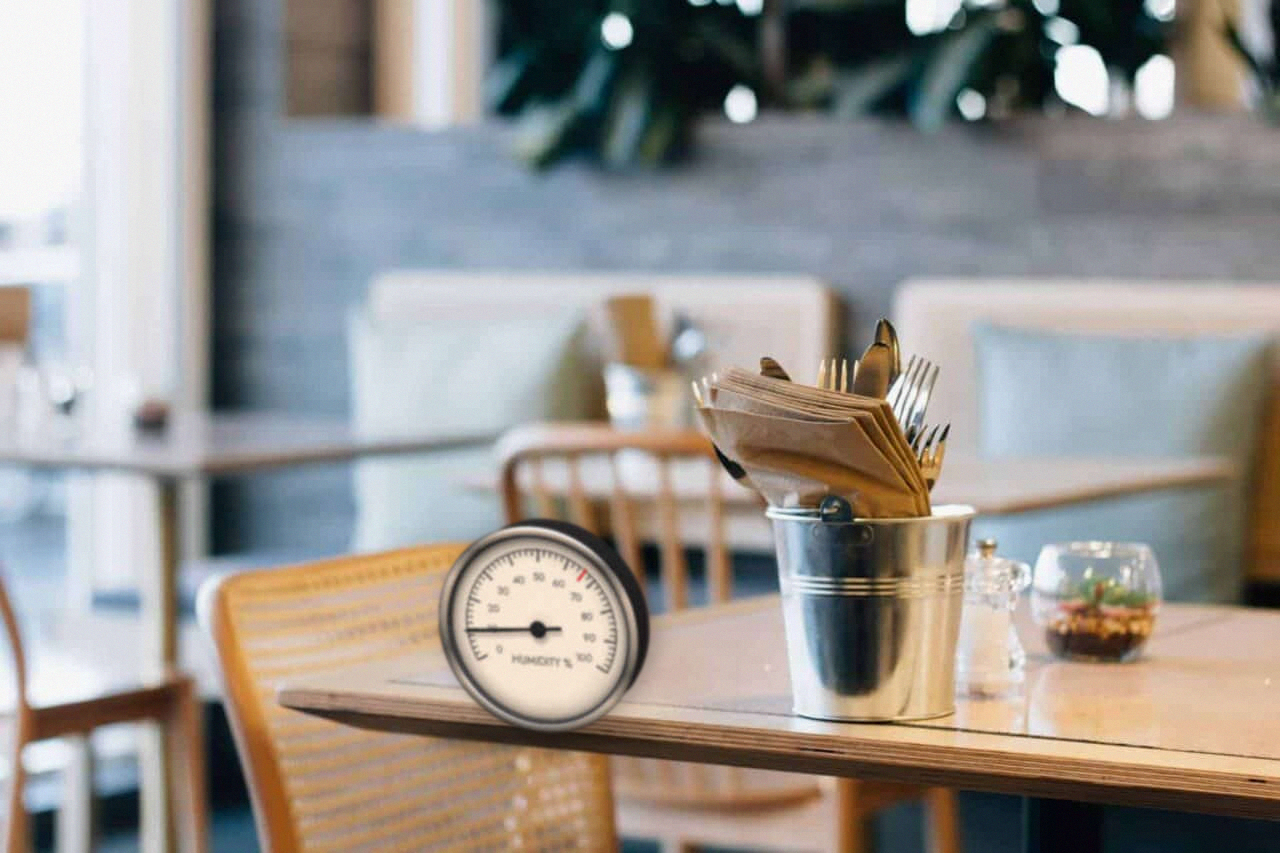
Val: 10 %
